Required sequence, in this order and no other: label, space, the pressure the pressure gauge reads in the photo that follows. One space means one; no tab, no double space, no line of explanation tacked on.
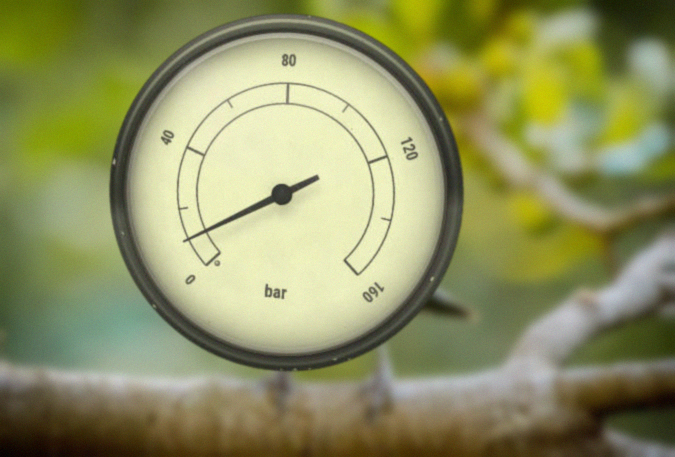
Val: 10 bar
